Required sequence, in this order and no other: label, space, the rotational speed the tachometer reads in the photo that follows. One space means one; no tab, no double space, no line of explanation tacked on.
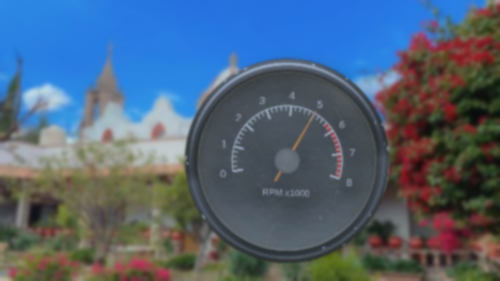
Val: 5000 rpm
